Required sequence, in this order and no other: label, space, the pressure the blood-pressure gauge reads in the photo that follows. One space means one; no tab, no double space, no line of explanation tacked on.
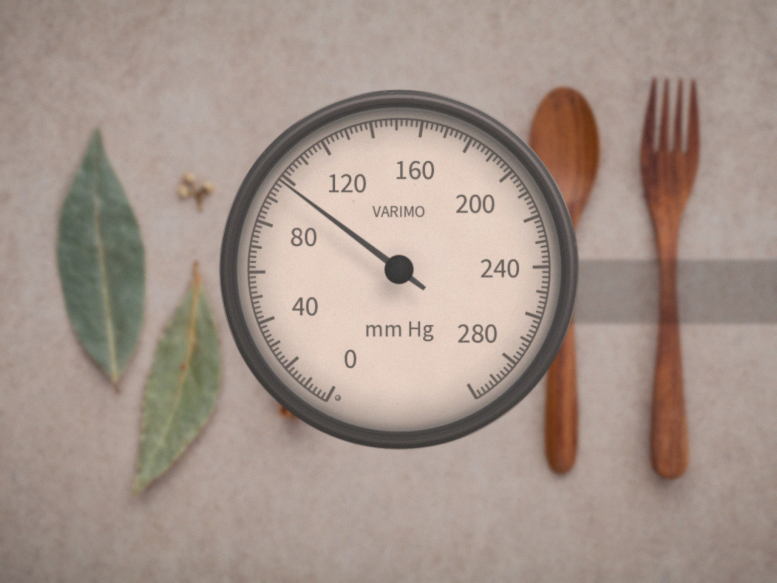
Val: 98 mmHg
